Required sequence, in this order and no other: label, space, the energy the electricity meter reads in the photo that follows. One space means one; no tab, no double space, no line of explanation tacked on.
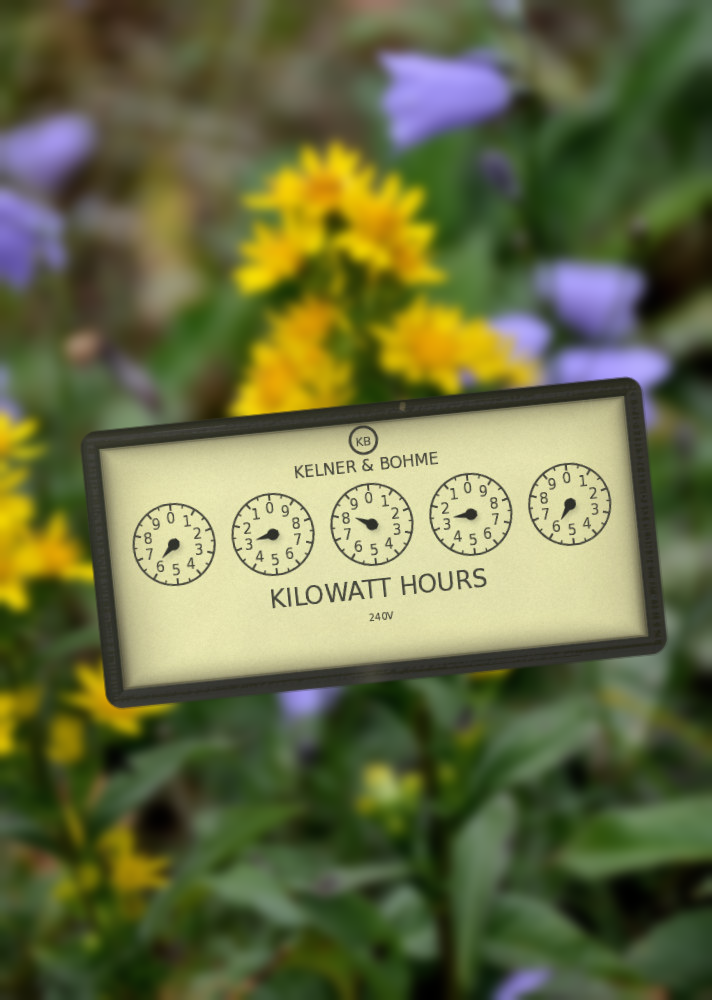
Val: 62826 kWh
